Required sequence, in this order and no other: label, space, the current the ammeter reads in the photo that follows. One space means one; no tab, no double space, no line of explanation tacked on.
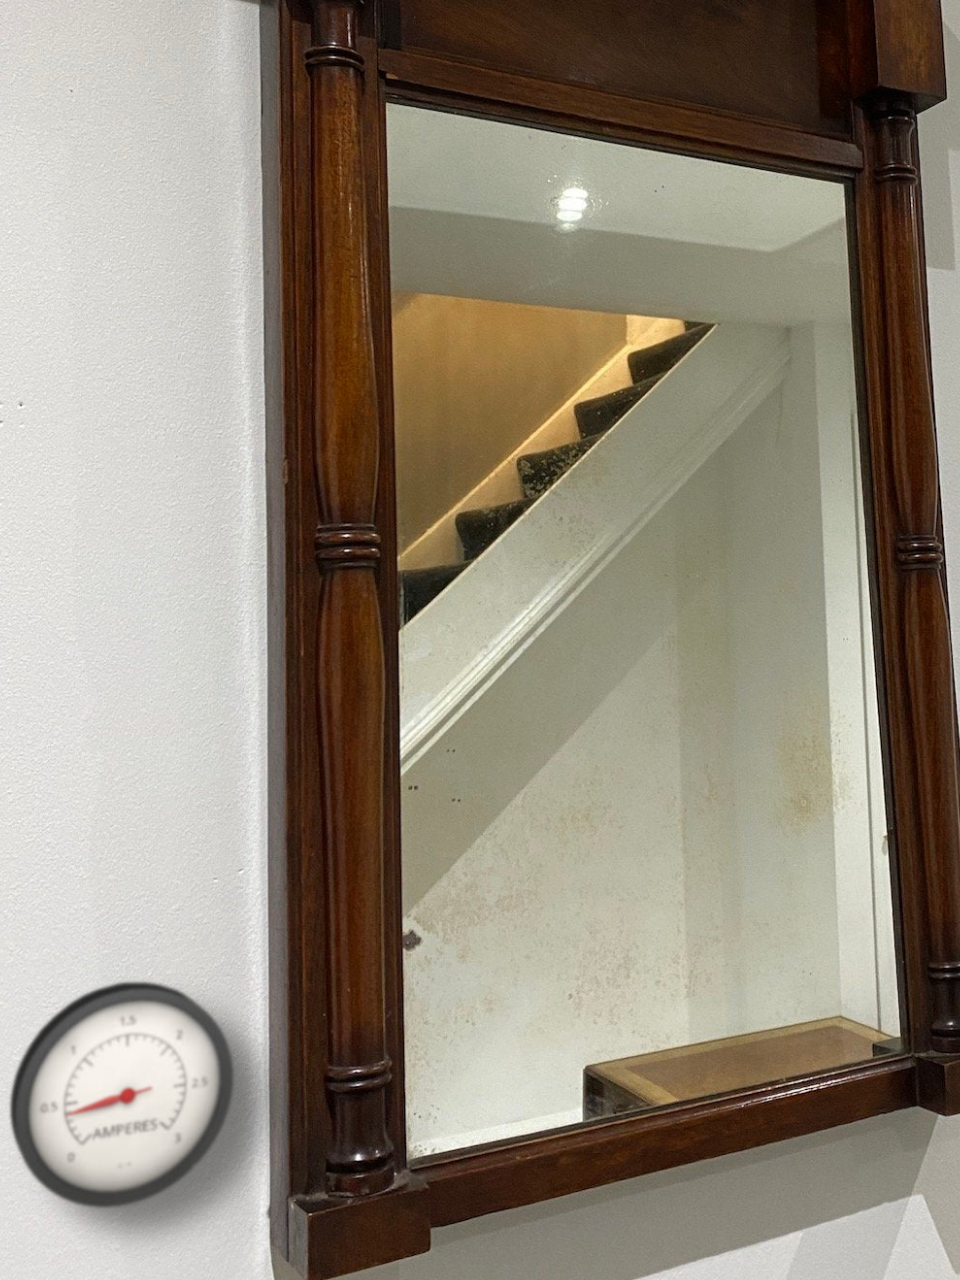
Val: 0.4 A
